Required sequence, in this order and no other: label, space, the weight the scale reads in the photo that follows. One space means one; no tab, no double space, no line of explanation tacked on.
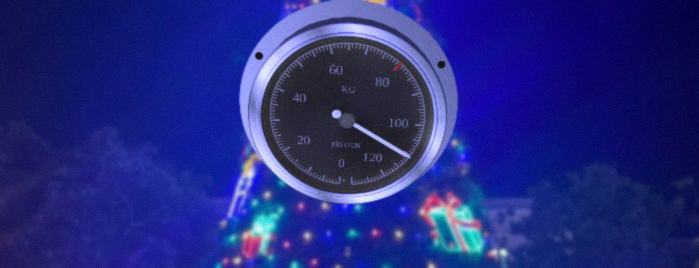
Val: 110 kg
